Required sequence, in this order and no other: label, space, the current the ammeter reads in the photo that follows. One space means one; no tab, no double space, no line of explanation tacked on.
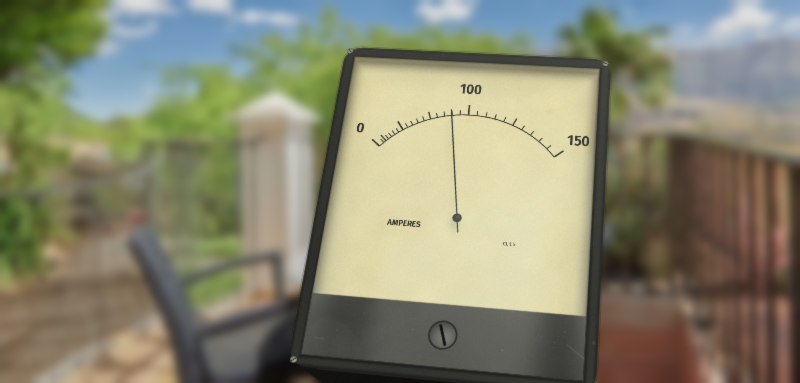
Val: 90 A
